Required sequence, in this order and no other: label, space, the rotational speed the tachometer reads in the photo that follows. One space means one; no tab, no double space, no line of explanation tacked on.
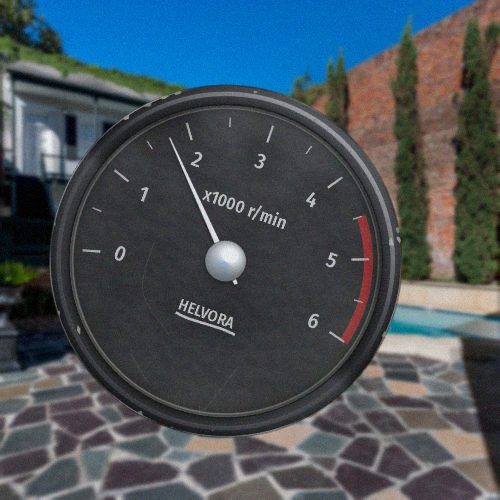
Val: 1750 rpm
